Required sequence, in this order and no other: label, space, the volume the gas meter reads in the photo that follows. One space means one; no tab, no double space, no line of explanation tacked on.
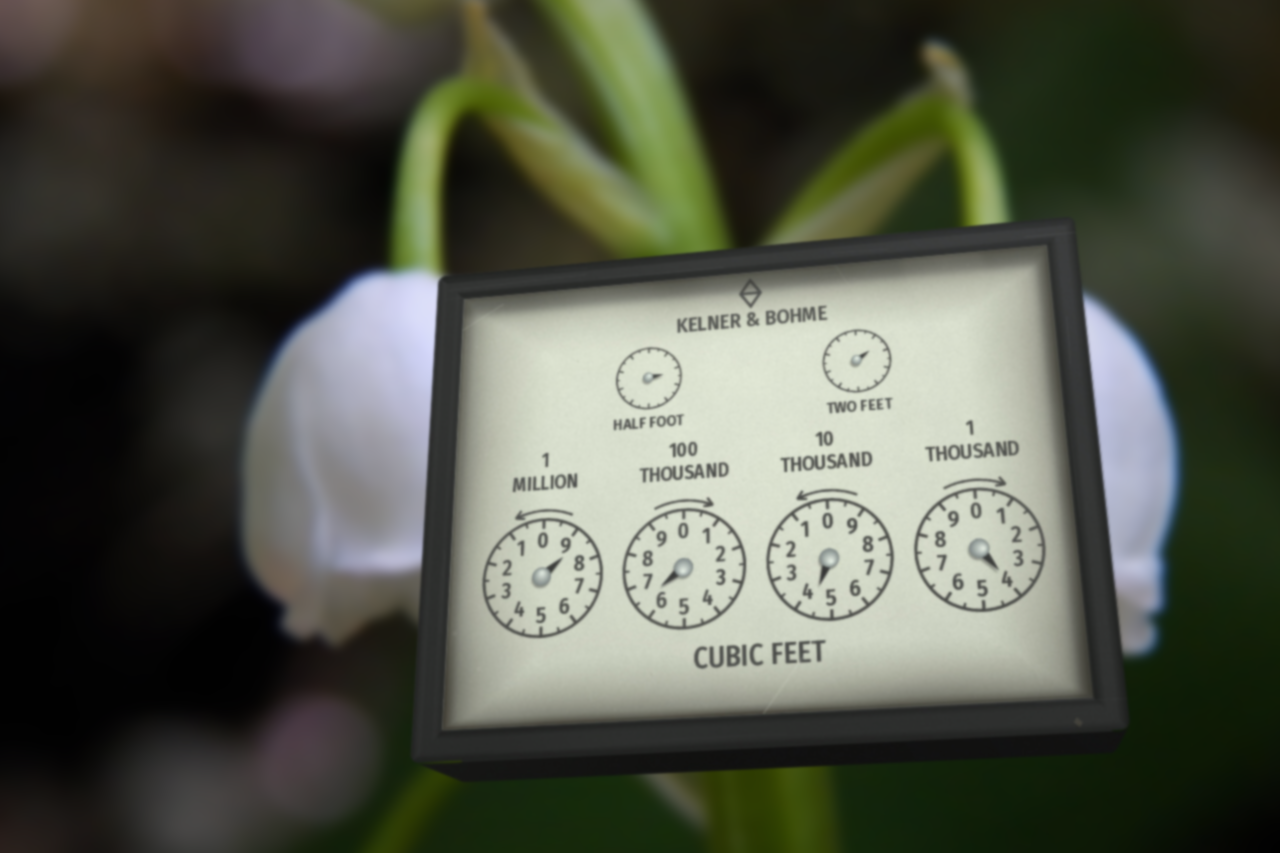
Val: 864400 ft³
